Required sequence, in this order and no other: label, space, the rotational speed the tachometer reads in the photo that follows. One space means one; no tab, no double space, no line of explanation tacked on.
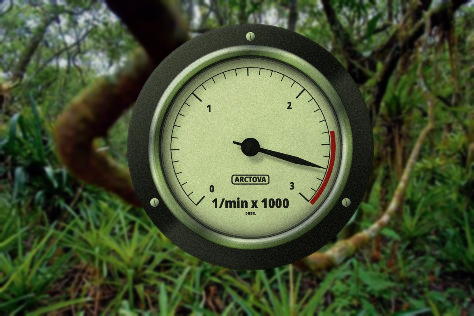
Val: 2700 rpm
